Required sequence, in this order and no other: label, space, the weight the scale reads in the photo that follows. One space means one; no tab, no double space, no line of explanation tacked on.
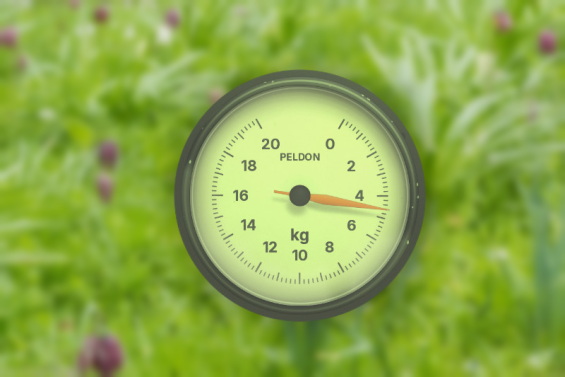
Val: 4.6 kg
